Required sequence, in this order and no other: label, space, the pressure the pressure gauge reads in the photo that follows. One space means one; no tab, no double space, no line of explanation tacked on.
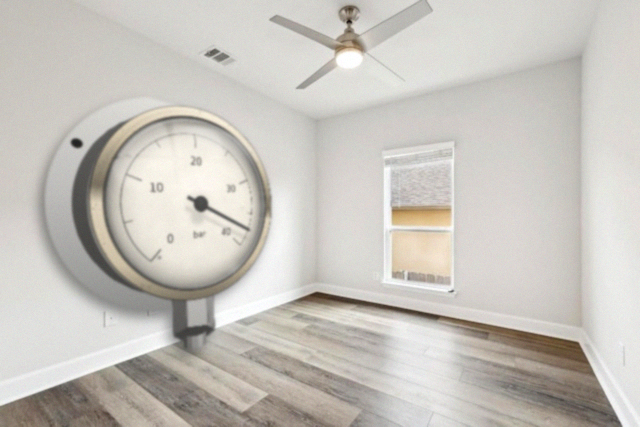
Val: 37.5 bar
